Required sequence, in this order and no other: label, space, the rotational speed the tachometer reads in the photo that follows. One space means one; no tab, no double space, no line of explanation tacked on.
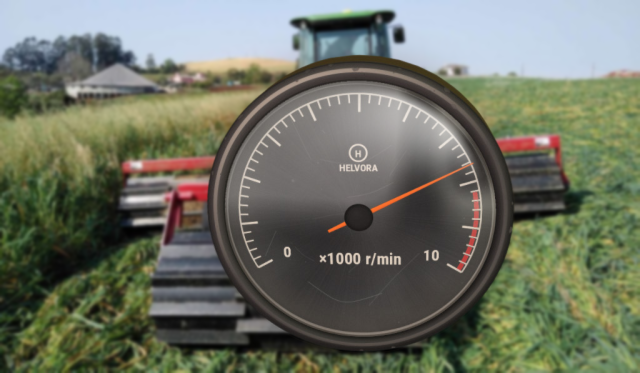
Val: 7600 rpm
